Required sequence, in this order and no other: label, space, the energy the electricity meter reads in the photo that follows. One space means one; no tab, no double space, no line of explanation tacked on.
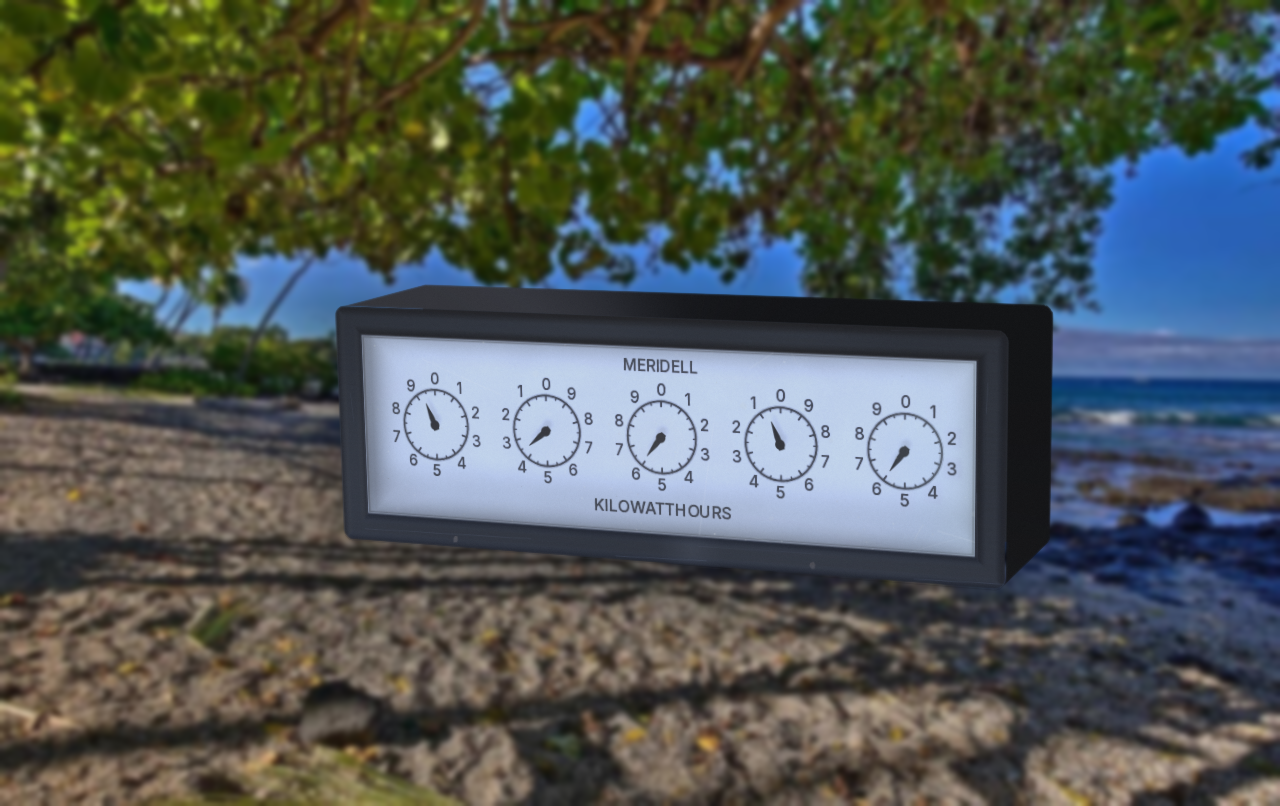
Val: 93606 kWh
